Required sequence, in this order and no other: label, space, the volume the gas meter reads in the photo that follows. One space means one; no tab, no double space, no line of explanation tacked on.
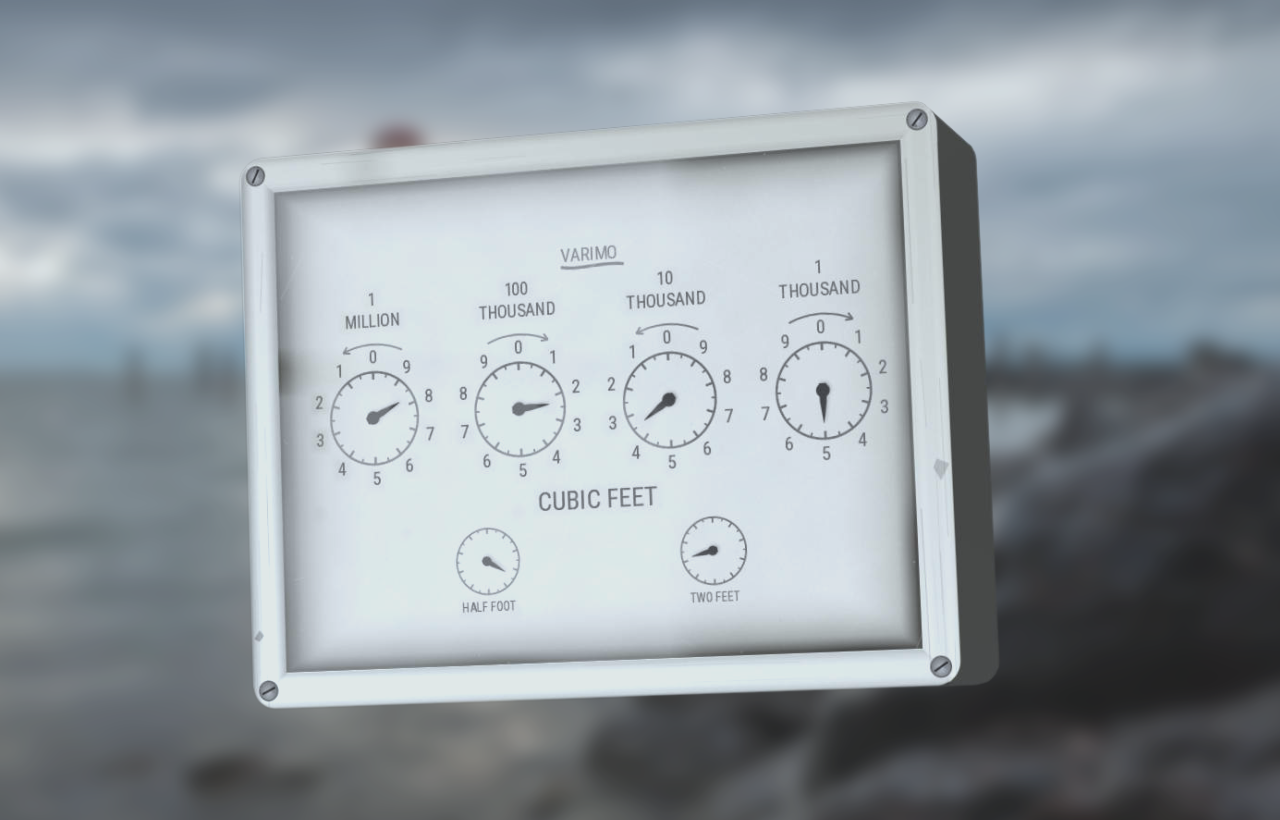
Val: 823500 ft³
